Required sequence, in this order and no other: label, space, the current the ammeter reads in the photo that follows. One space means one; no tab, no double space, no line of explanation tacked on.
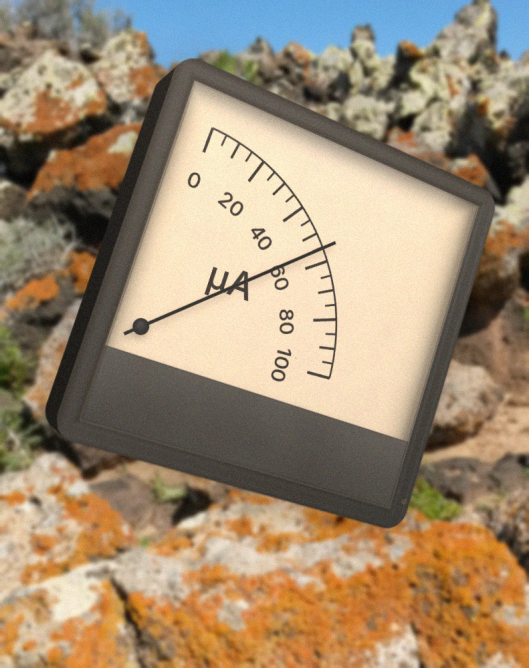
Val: 55 µA
